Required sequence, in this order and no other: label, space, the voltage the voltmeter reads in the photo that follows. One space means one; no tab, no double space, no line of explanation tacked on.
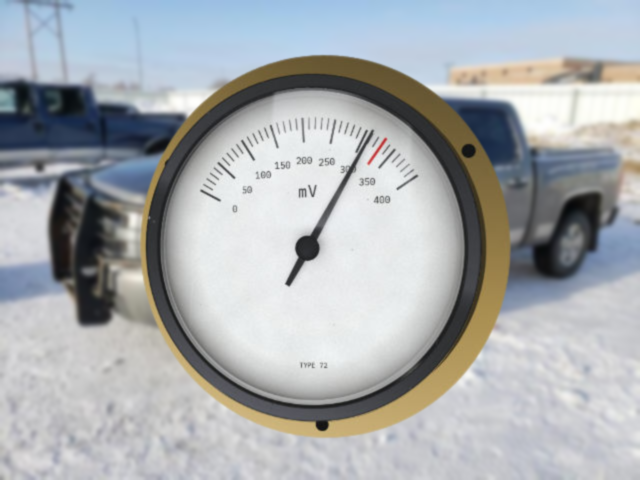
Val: 310 mV
